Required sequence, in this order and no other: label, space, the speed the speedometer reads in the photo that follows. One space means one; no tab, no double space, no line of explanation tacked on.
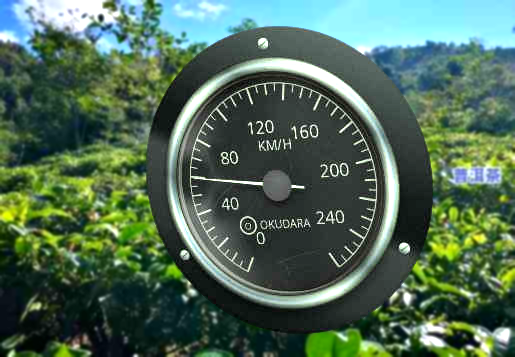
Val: 60 km/h
